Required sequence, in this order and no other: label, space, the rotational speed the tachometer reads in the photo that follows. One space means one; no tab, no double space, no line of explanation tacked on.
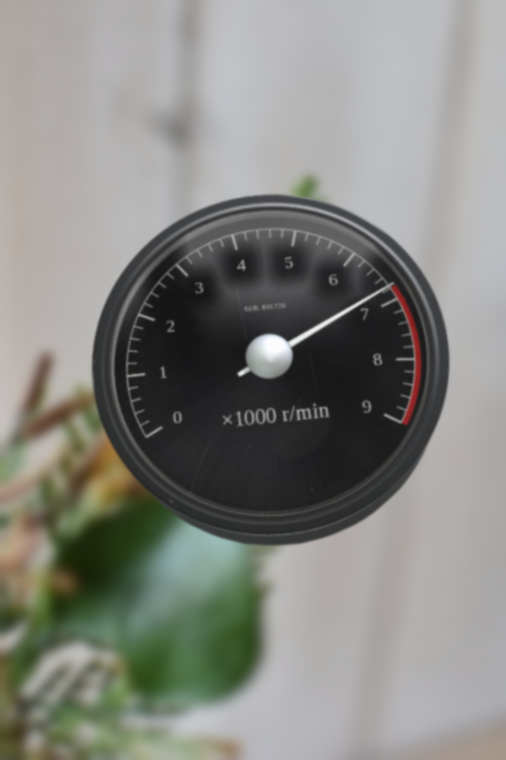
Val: 6800 rpm
